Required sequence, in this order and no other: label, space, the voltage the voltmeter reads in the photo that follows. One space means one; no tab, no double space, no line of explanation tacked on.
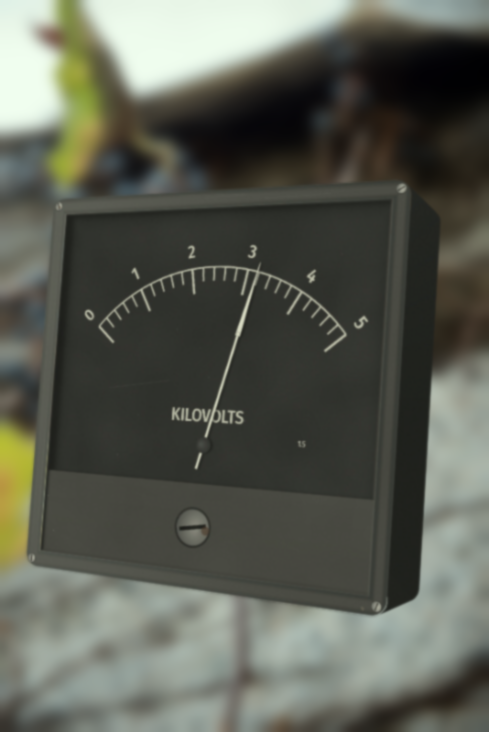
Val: 3.2 kV
